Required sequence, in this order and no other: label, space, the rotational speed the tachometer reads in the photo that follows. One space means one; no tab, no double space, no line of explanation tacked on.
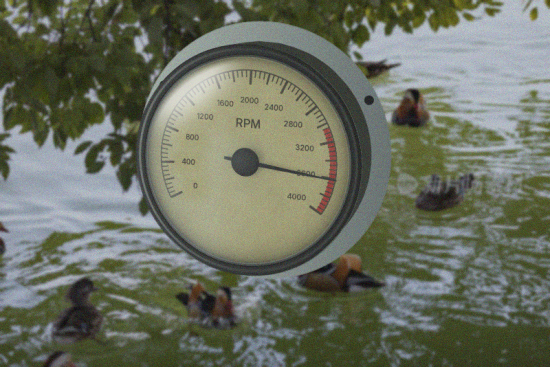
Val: 3600 rpm
